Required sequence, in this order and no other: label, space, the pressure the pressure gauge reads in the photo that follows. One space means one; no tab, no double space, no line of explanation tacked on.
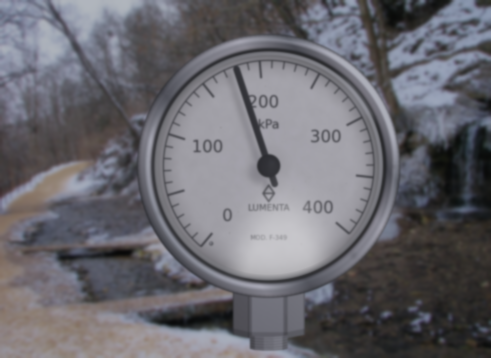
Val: 180 kPa
